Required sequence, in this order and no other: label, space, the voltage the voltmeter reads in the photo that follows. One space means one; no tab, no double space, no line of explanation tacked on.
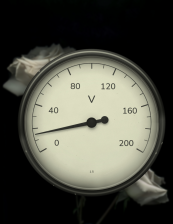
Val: 15 V
